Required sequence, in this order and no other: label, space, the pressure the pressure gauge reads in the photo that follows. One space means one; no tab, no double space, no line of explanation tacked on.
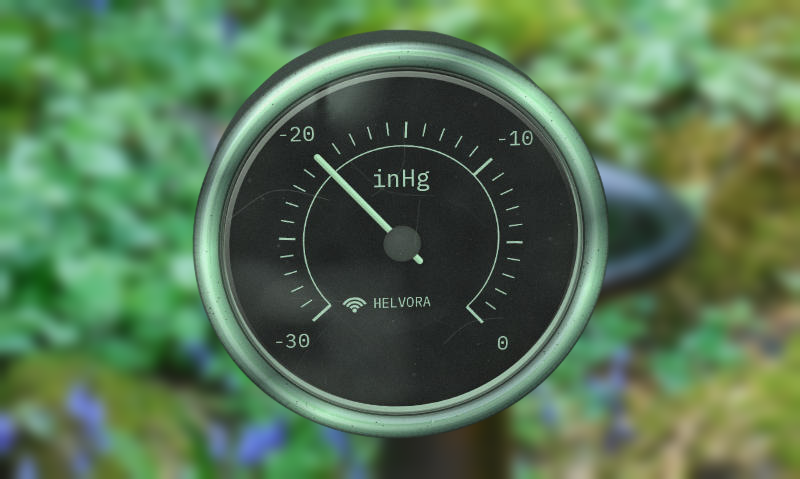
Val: -20 inHg
